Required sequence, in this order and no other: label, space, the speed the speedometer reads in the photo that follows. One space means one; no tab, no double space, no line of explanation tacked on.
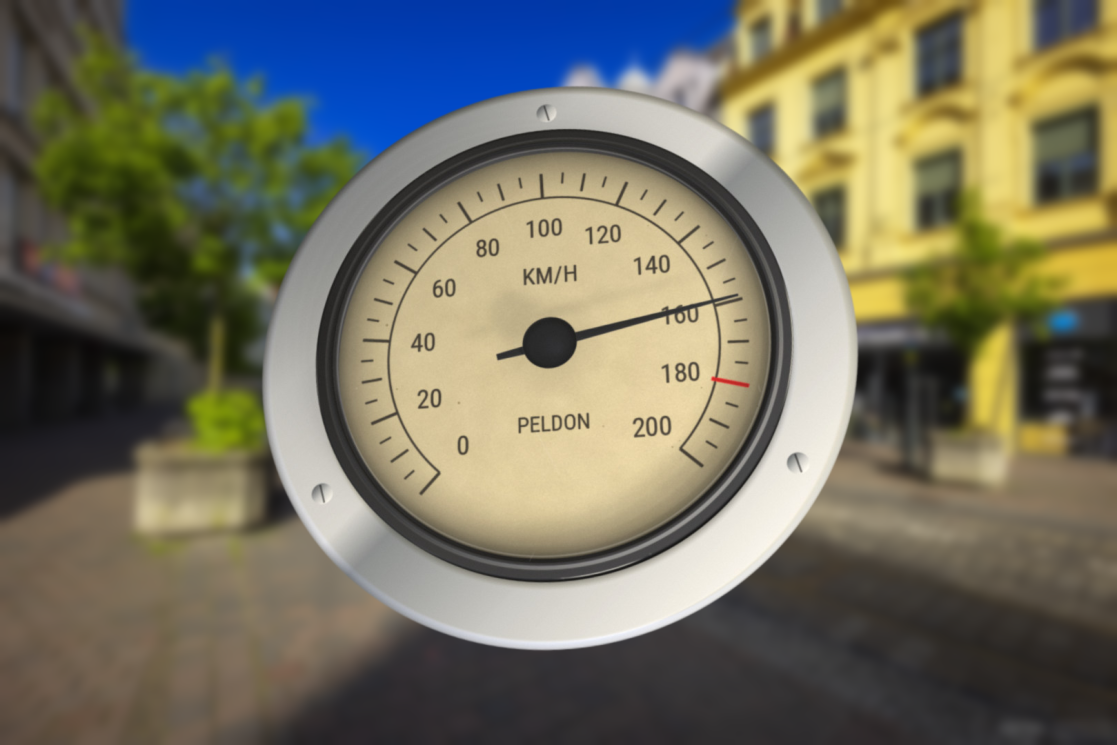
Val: 160 km/h
